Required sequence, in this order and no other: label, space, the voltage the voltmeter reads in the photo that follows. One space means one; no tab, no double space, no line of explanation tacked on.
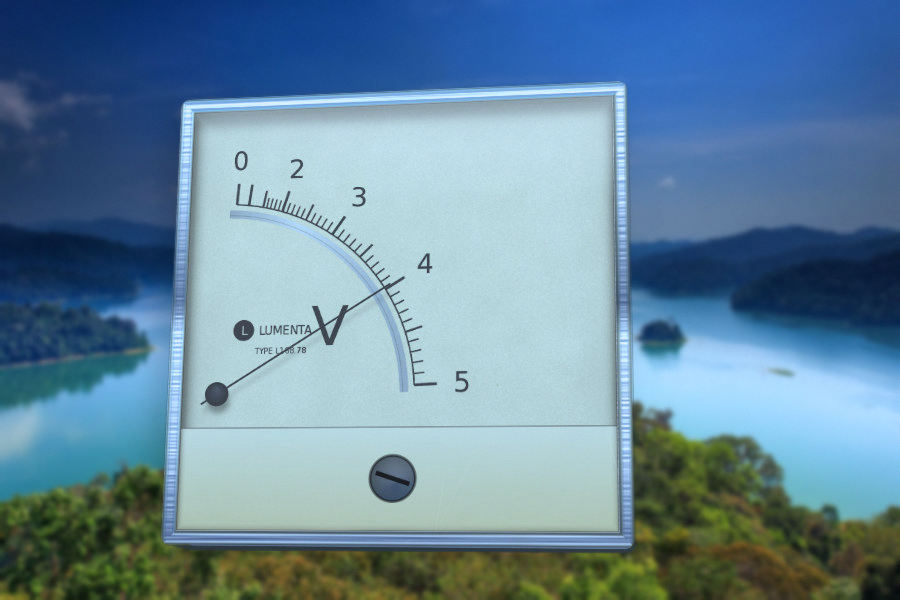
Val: 4 V
